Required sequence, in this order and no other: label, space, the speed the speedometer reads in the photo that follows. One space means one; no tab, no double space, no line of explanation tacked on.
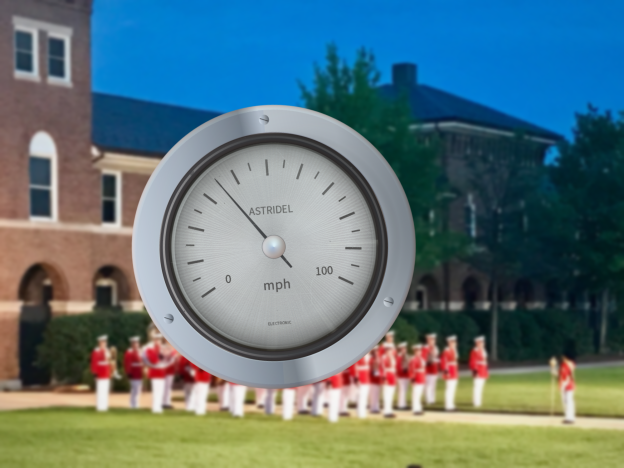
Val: 35 mph
